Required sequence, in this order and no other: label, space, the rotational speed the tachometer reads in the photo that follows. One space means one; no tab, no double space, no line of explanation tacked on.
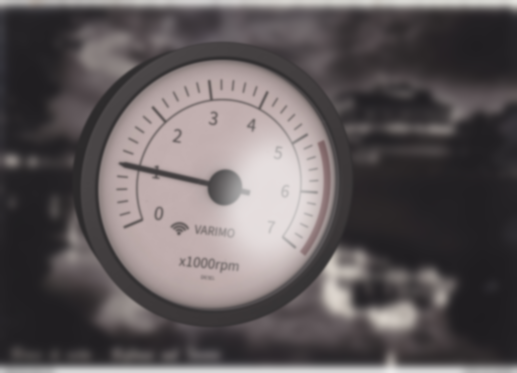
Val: 1000 rpm
